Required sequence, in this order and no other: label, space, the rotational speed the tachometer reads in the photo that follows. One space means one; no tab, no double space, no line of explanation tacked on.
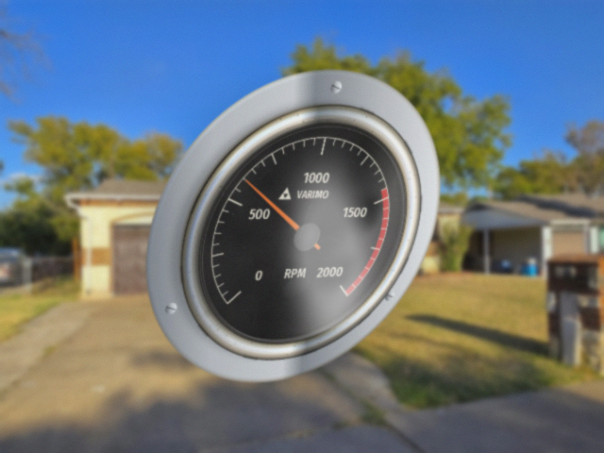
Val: 600 rpm
